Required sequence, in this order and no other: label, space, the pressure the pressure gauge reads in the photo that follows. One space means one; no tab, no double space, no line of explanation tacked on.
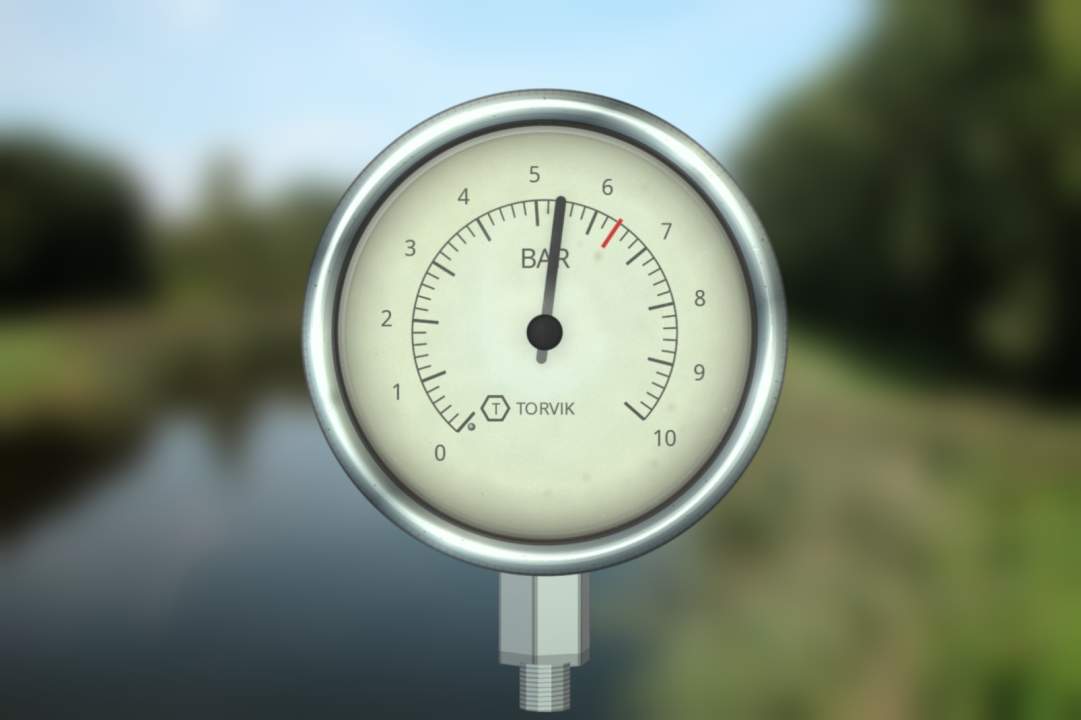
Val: 5.4 bar
